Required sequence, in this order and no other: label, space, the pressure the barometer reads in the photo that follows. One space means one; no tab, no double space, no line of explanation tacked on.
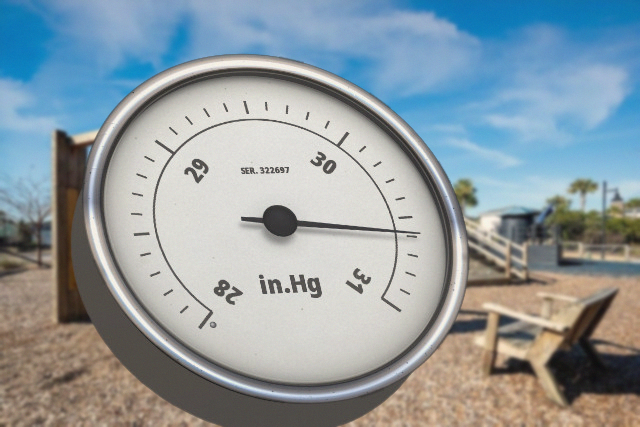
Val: 30.6 inHg
